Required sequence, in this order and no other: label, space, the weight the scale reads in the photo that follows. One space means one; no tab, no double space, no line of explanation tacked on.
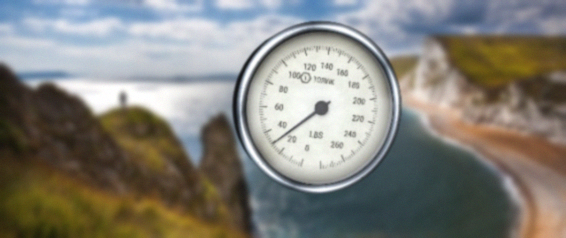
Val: 30 lb
